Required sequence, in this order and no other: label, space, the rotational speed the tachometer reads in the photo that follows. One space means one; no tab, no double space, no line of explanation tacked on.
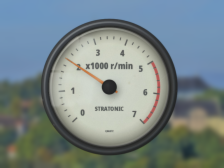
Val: 2000 rpm
